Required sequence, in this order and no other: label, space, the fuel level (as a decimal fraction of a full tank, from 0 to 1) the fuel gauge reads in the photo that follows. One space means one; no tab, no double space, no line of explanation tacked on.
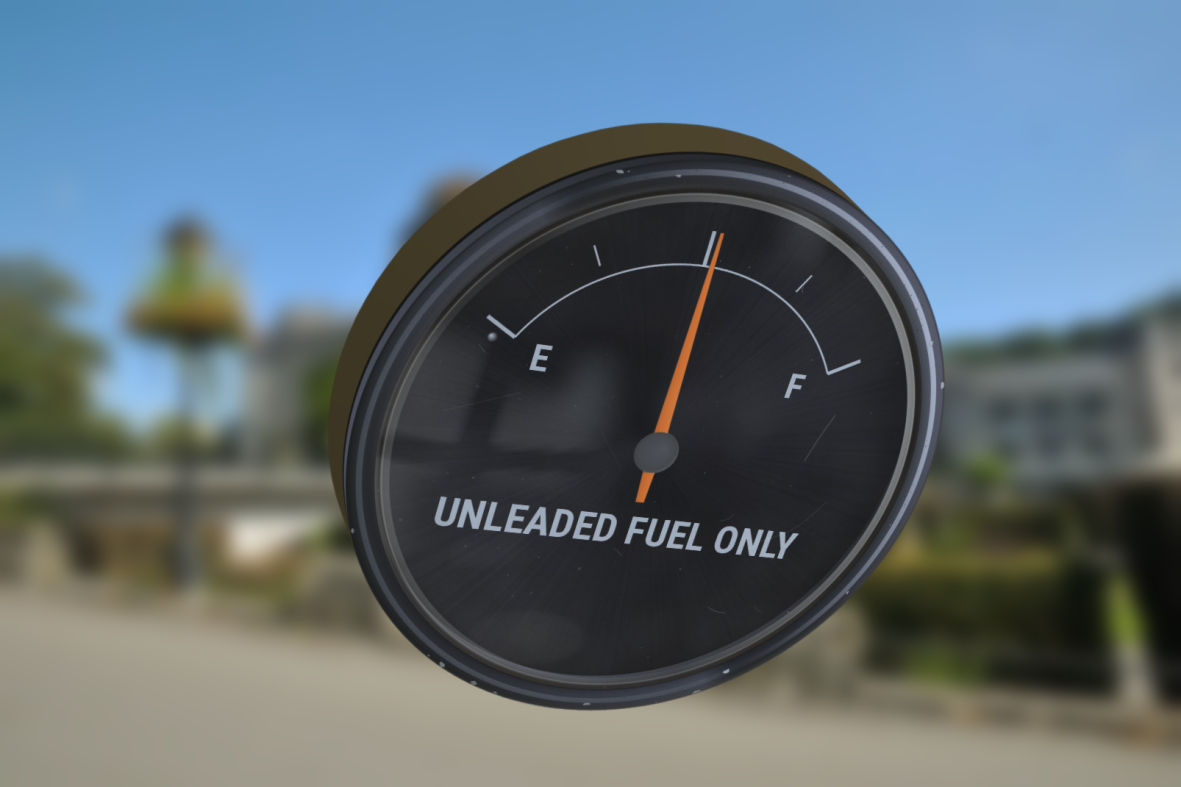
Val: 0.5
